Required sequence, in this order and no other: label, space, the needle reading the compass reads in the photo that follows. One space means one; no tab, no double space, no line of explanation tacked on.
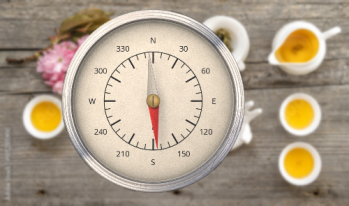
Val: 175 °
